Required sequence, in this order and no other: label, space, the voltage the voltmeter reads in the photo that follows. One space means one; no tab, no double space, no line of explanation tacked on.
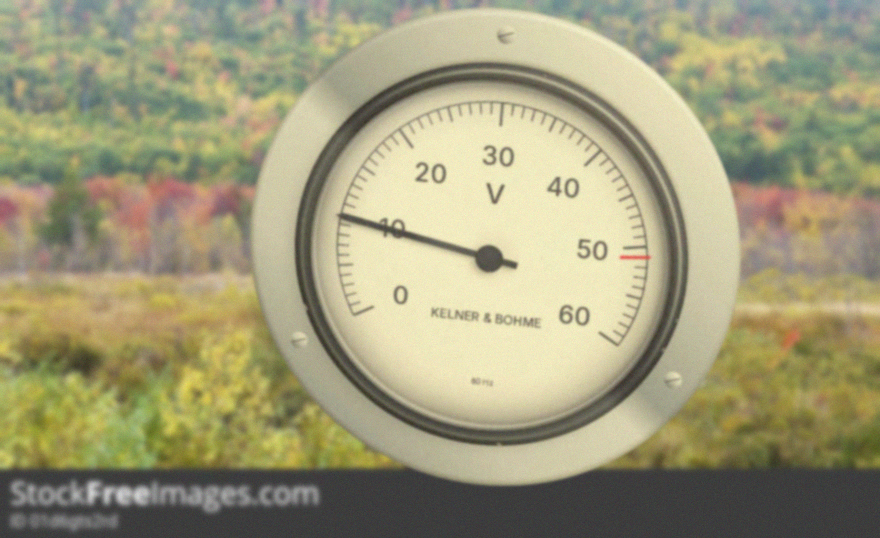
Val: 10 V
